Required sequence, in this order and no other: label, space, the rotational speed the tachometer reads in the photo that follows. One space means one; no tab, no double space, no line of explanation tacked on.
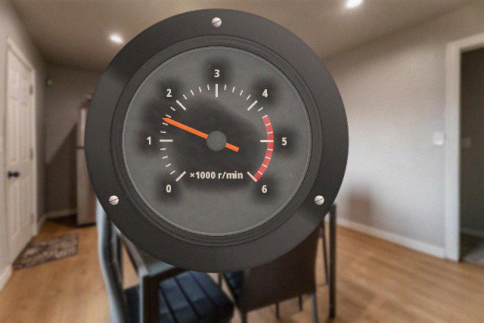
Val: 1500 rpm
